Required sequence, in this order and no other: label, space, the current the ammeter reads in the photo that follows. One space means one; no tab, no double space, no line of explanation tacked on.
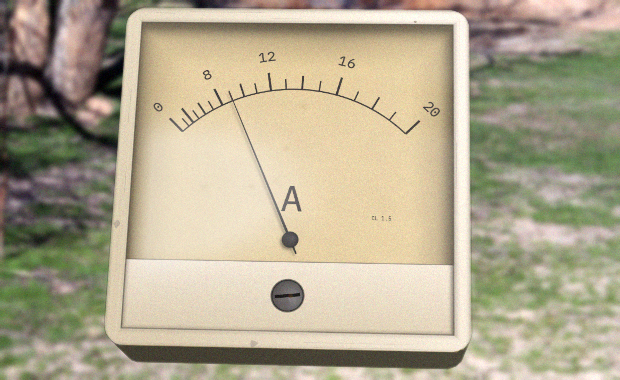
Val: 9 A
